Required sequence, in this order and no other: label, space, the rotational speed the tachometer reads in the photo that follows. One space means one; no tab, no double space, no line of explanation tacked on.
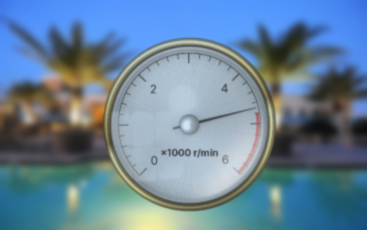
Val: 4700 rpm
